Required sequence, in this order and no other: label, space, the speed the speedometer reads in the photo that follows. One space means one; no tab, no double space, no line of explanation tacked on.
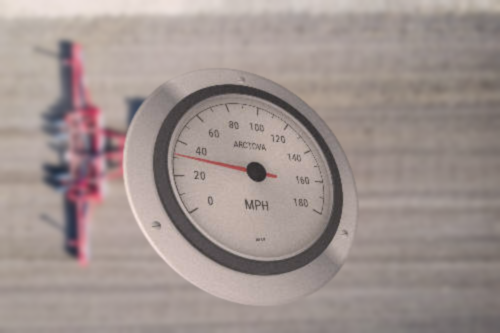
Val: 30 mph
